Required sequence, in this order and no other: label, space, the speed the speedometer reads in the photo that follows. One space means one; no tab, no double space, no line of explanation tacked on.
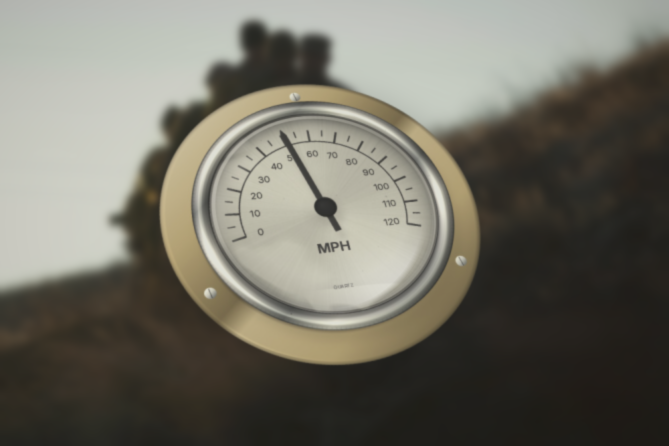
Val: 50 mph
